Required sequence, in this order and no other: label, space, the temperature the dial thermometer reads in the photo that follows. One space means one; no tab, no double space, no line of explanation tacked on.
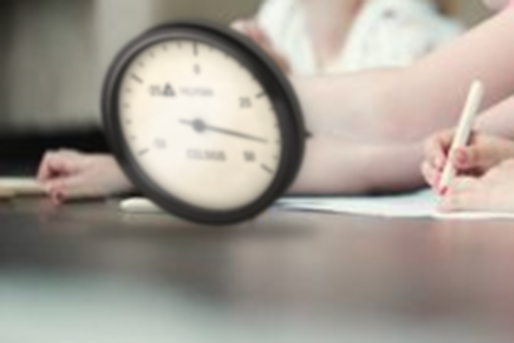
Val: 40 °C
